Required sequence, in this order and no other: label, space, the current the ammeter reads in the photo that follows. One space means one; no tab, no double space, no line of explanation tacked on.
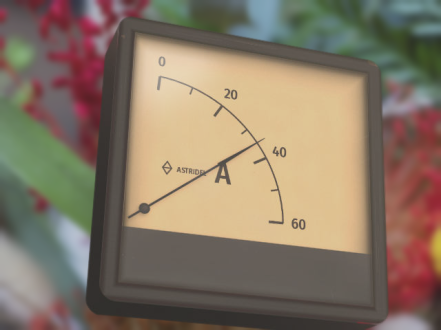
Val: 35 A
